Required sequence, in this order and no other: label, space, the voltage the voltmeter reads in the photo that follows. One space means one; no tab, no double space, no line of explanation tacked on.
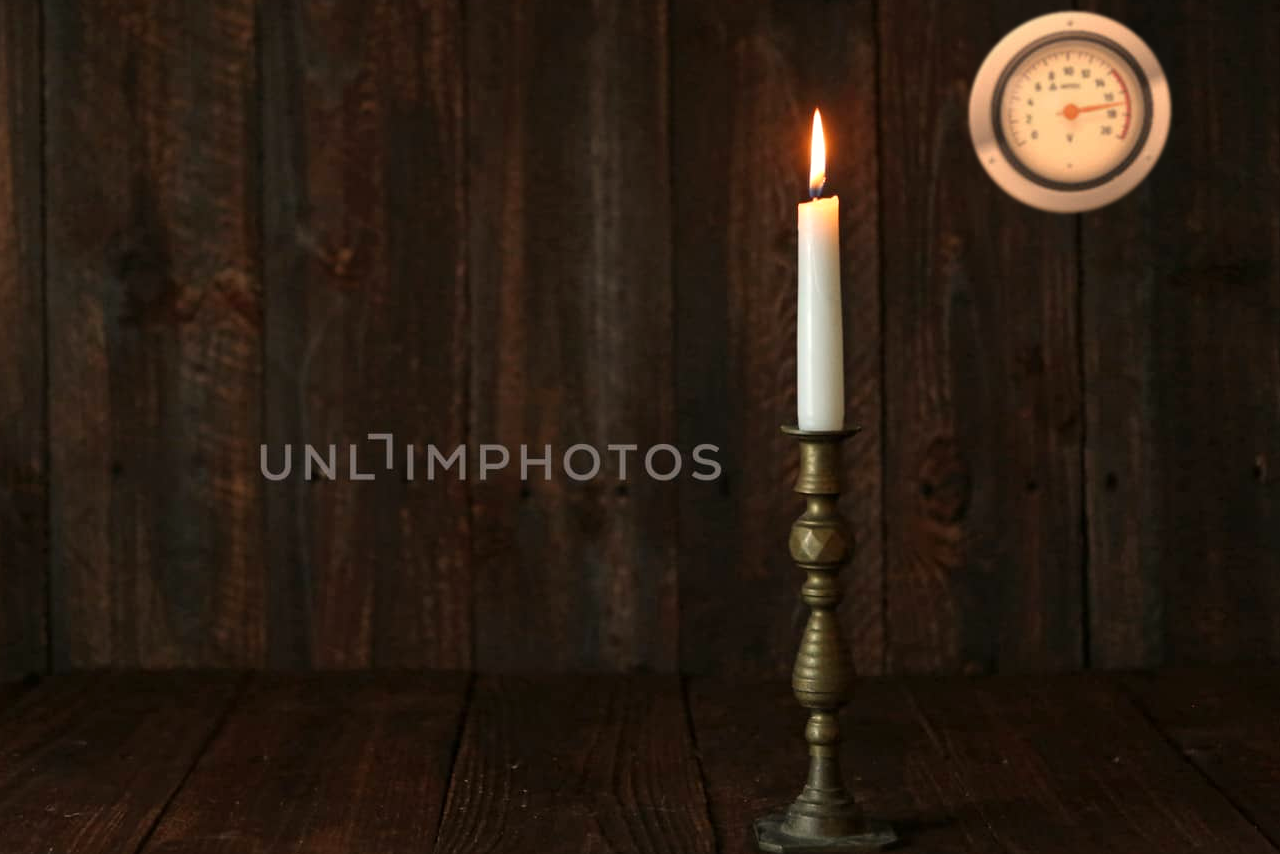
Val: 17 V
